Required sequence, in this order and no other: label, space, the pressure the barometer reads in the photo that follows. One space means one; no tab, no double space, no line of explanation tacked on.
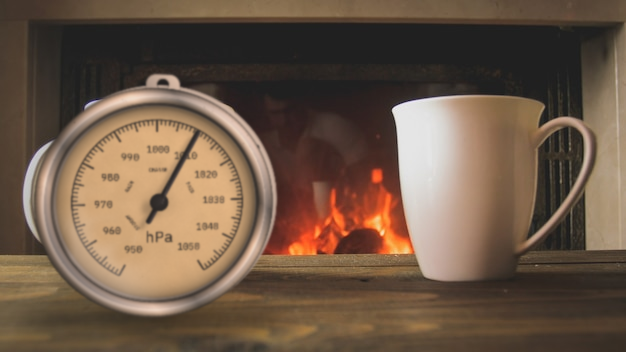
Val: 1010 hPa
